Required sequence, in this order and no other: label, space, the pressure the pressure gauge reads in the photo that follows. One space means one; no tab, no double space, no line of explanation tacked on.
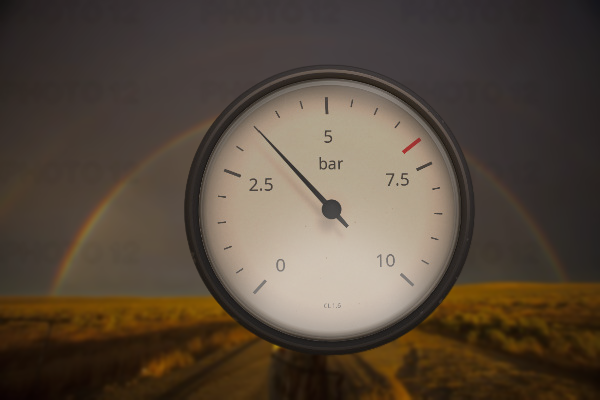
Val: 3.5 bar
